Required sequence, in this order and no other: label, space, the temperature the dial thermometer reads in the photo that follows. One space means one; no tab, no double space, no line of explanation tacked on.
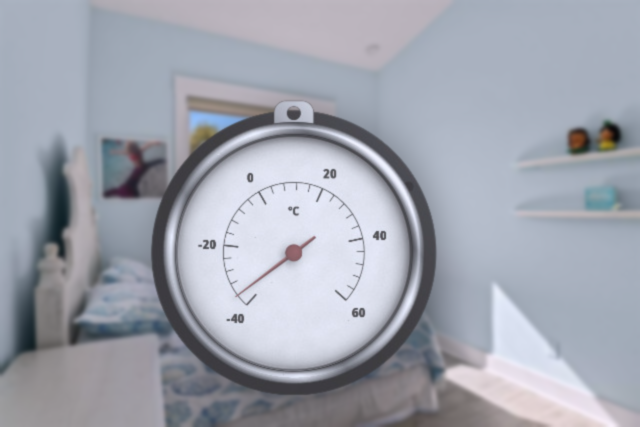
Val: -36 °C
